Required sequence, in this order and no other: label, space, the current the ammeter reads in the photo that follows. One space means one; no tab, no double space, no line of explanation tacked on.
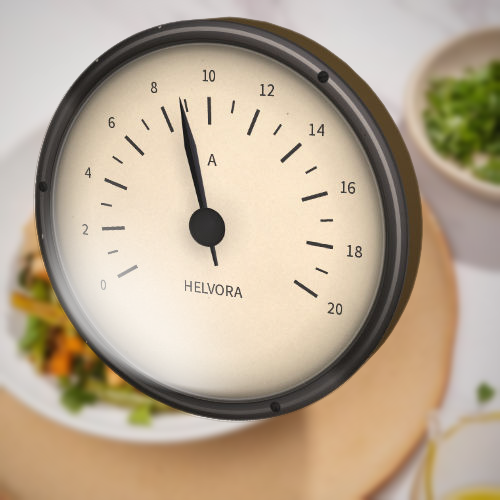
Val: 9 A
